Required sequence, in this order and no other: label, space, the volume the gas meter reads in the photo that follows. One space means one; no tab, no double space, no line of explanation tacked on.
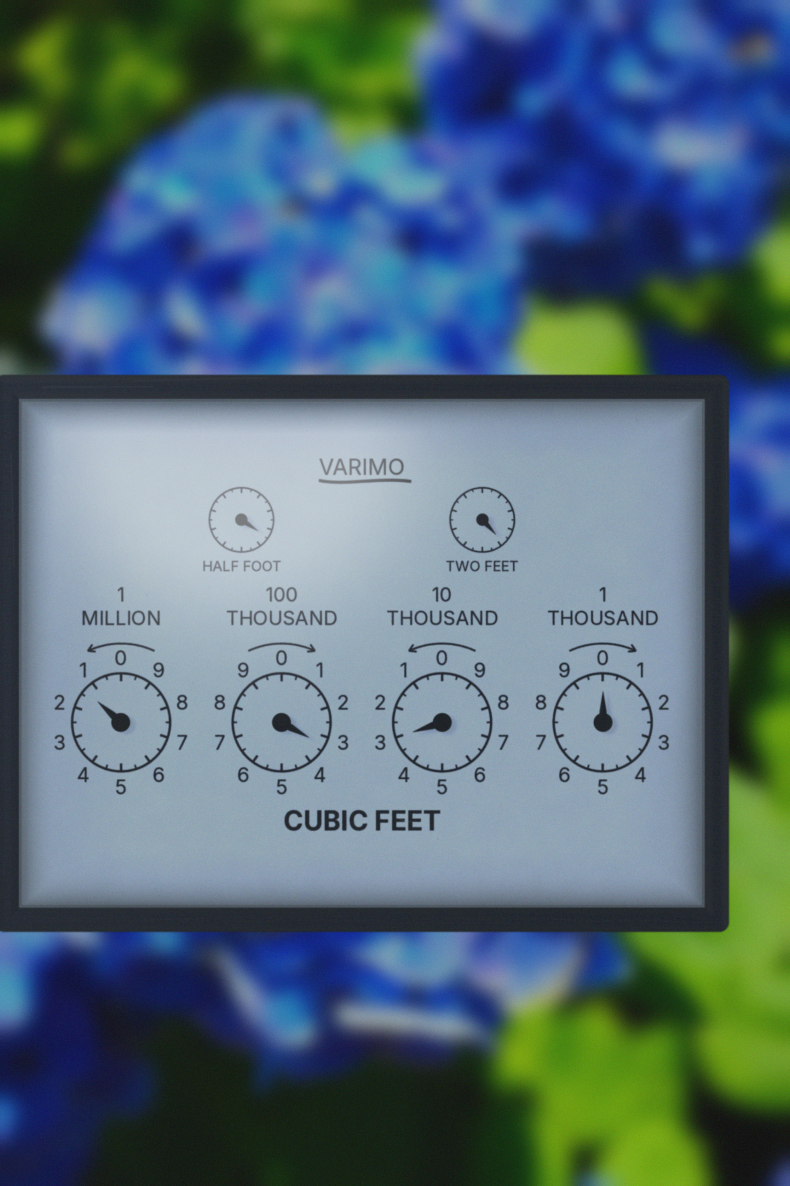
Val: 133000 ft³
